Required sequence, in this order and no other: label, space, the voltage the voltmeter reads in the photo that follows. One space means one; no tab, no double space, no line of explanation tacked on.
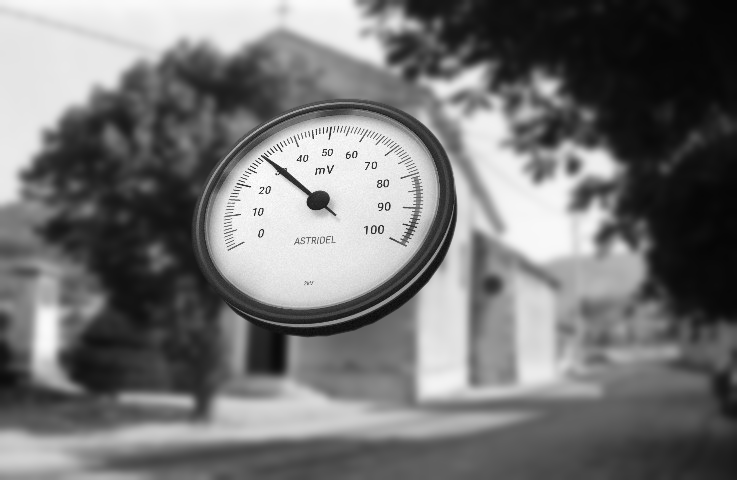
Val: 30 mV
